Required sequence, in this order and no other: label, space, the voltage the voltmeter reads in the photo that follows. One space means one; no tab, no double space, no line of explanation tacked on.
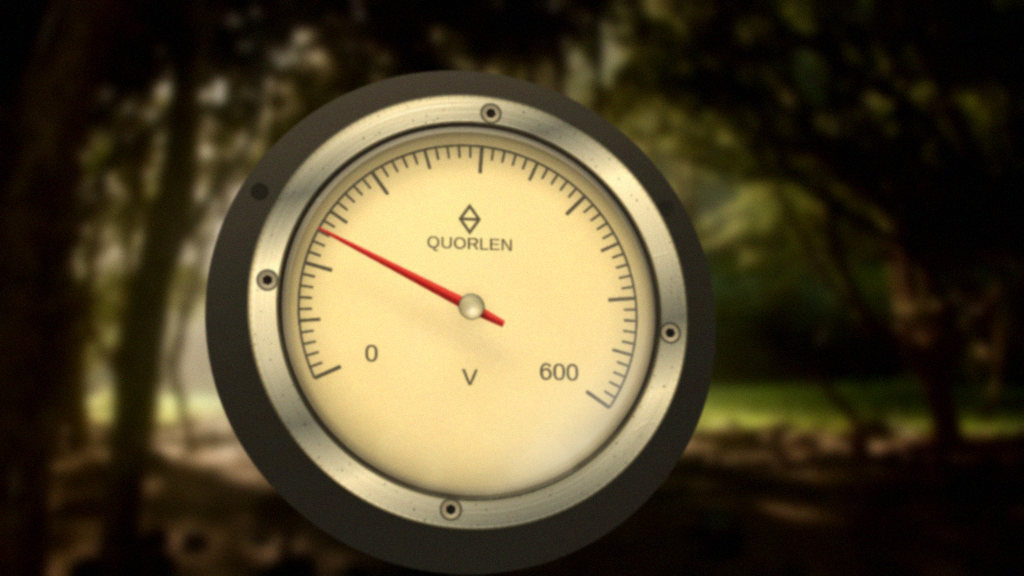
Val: 130 V
